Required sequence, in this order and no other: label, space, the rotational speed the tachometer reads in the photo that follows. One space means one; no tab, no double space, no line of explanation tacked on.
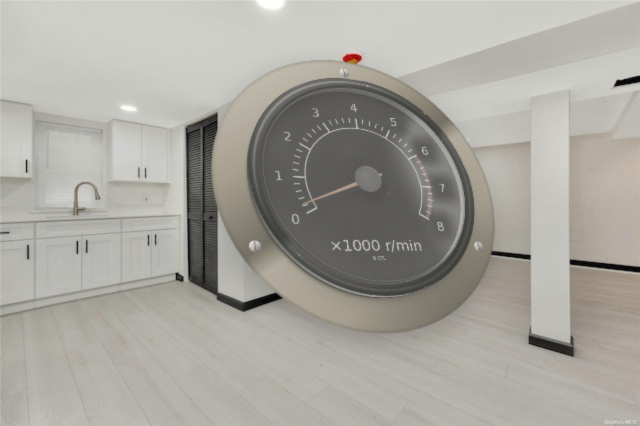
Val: 200 rpm
